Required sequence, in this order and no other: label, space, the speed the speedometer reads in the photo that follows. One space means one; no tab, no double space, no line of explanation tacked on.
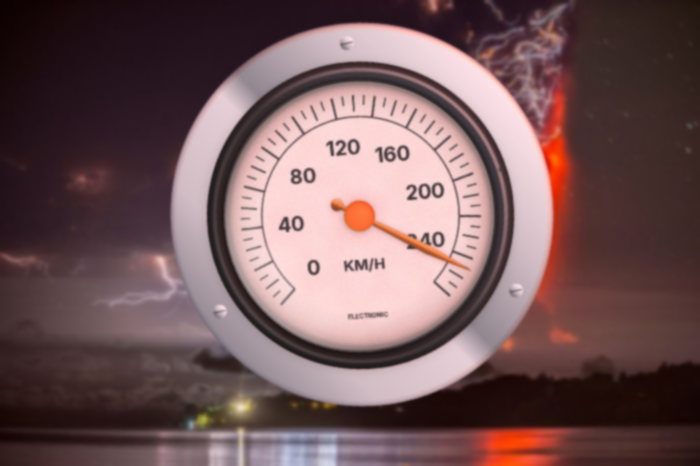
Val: 245 km/h
